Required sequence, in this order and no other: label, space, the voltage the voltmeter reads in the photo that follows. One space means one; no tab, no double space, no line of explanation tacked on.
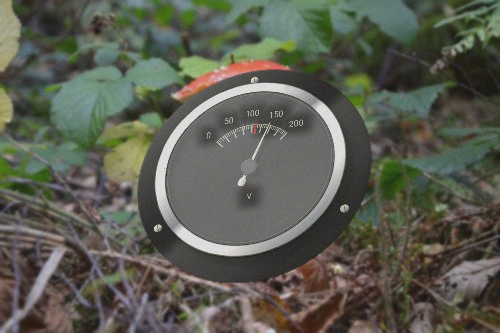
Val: 150 V
